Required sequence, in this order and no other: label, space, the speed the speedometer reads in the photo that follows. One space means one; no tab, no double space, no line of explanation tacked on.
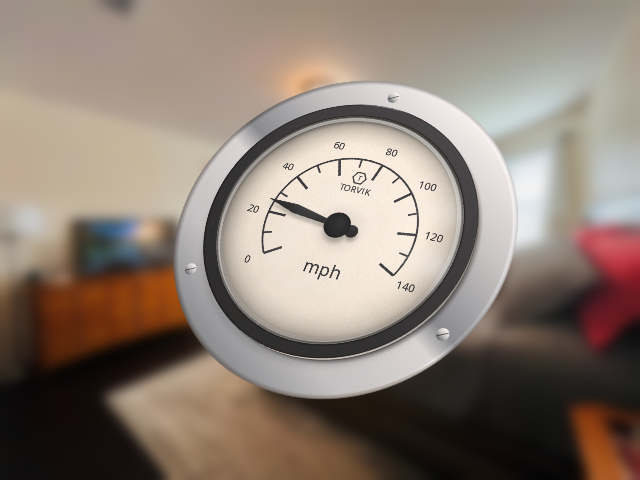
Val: 25 mph
